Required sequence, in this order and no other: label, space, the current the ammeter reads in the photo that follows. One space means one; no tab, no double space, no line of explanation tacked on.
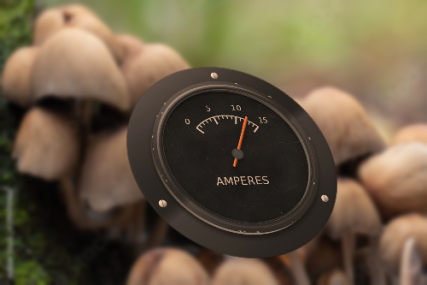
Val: 12 A
